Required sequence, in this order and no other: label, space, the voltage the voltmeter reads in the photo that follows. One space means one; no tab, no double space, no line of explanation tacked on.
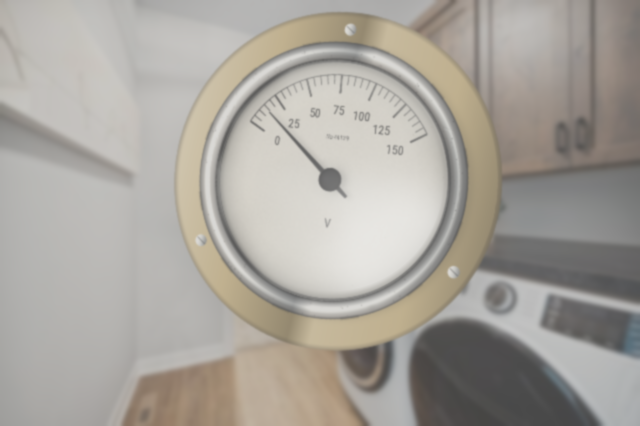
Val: 15 V
